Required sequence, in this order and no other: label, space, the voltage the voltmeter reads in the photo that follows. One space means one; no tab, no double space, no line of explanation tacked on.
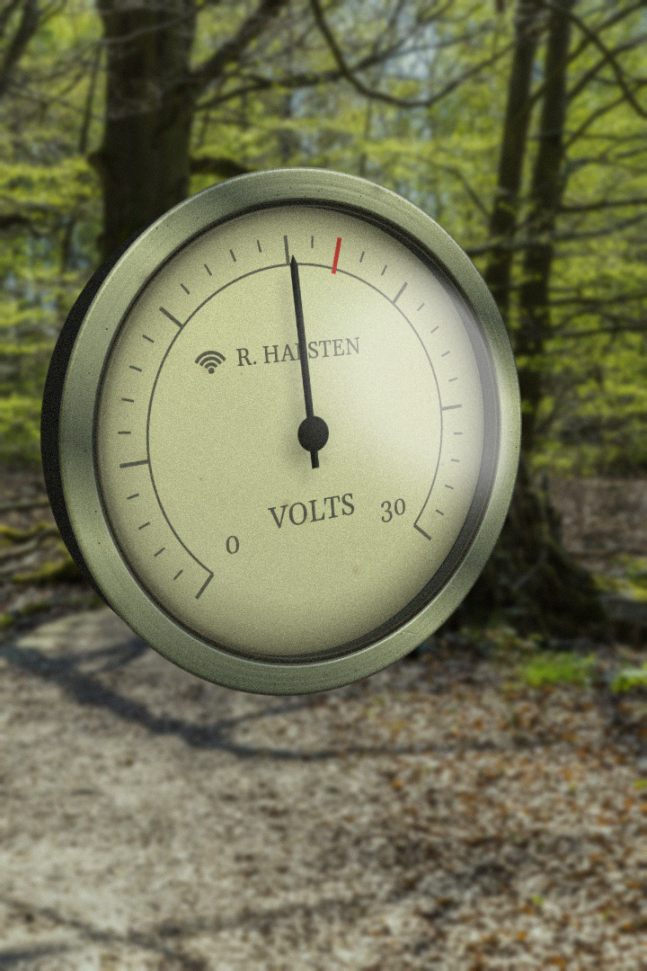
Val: 15 V
